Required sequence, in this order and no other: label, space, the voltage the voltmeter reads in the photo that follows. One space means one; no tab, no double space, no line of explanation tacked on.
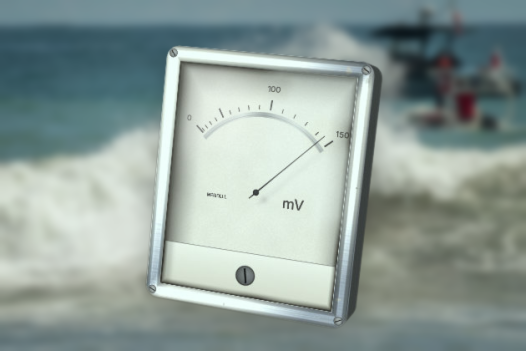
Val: 145 mV
